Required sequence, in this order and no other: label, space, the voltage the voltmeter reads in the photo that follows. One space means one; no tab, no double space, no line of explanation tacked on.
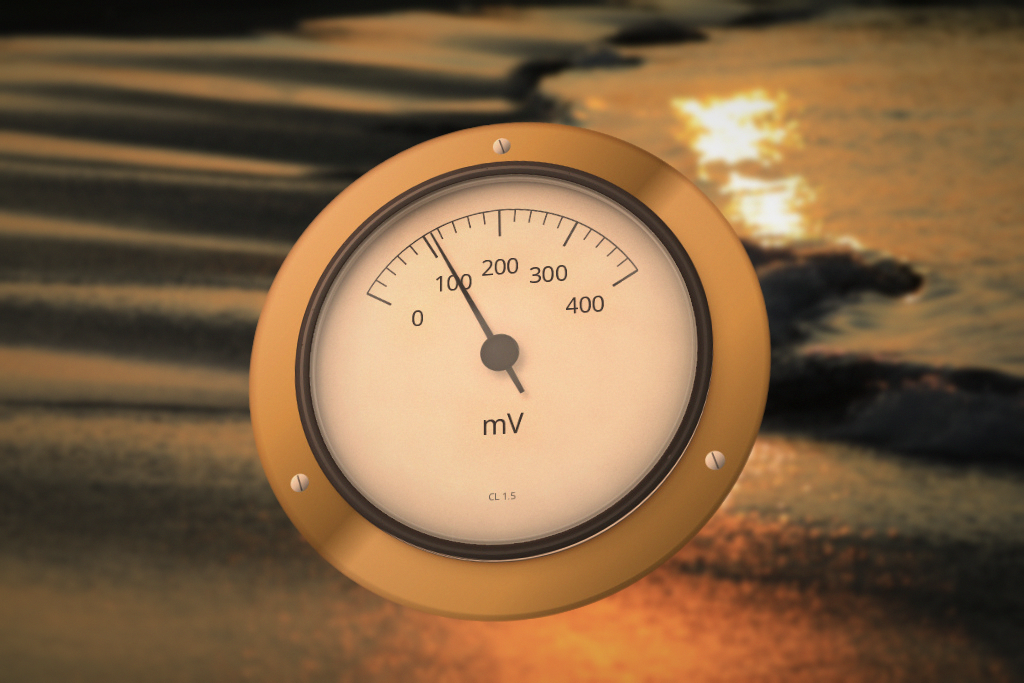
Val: 110 mV
